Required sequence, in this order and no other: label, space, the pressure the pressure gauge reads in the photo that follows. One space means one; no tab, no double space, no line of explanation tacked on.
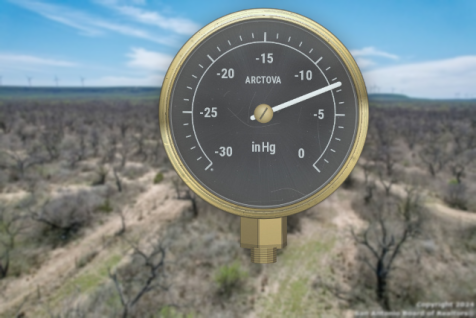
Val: -7.5 inHg
